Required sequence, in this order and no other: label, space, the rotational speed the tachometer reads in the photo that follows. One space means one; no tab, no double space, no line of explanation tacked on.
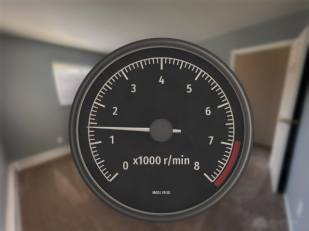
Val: 1400 rpm
